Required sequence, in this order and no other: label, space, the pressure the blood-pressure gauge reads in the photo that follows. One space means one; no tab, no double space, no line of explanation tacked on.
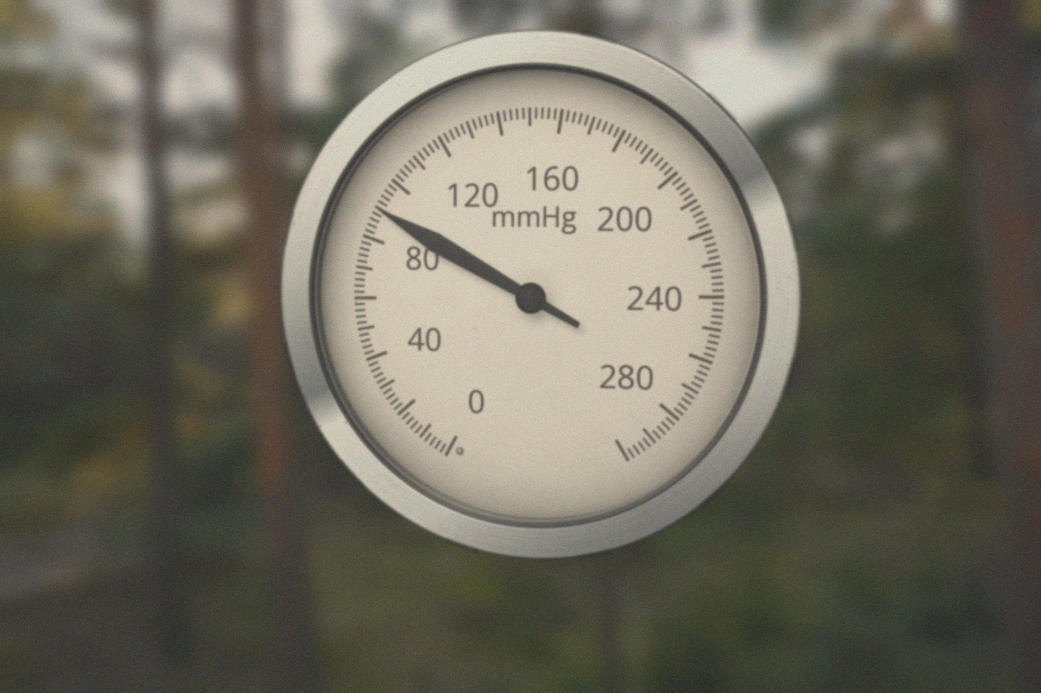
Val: 90 mmHg
